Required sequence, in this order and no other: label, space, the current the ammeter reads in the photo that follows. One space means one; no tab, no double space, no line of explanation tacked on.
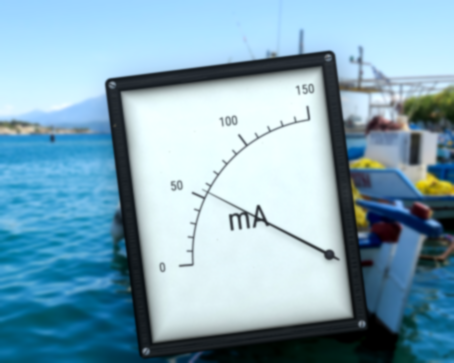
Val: 55 mA
